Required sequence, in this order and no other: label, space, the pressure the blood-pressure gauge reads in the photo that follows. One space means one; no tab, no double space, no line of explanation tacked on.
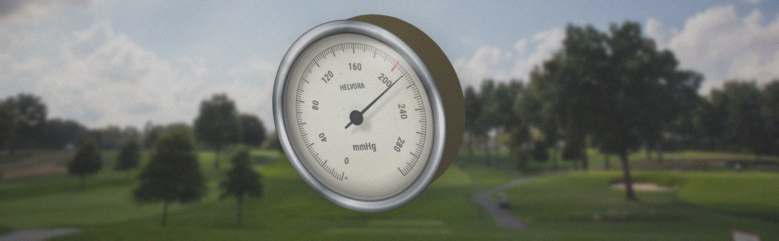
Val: 210 mmHg
